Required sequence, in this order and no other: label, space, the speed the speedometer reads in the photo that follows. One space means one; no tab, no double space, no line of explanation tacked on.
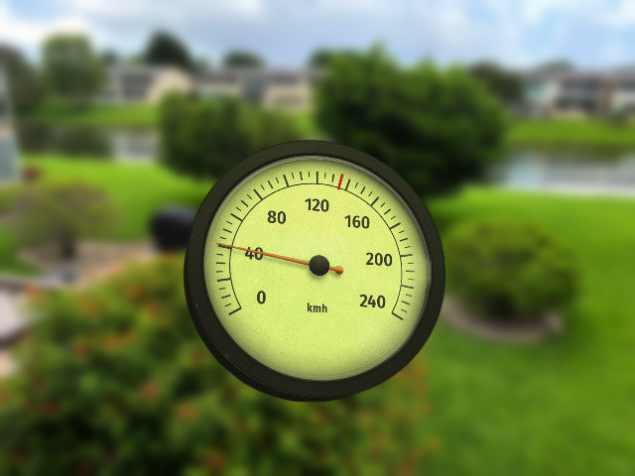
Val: 40 km/h
